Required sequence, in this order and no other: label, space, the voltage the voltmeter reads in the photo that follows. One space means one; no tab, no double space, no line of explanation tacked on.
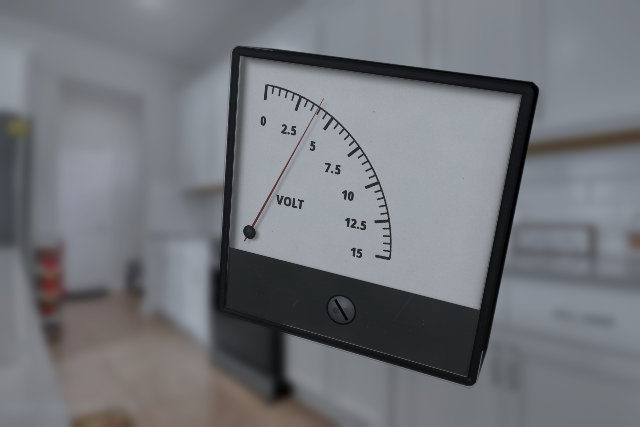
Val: 4 V
